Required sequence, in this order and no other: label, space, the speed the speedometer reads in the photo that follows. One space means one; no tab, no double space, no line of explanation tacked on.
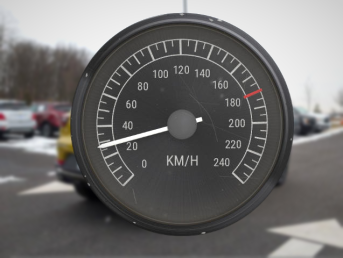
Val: 27.5 km/h
